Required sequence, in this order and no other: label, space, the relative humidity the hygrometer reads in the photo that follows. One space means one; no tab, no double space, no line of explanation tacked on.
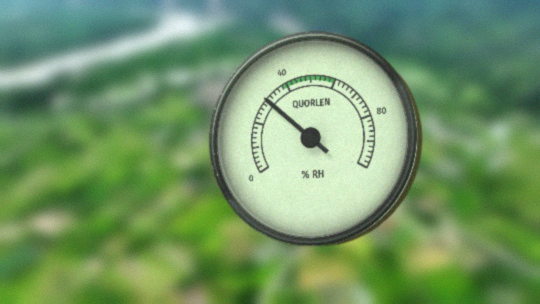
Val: 30 %
